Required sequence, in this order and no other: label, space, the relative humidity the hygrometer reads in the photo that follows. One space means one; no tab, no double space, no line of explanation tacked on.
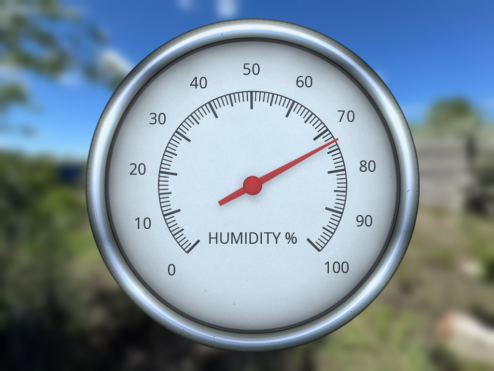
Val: 73 %
